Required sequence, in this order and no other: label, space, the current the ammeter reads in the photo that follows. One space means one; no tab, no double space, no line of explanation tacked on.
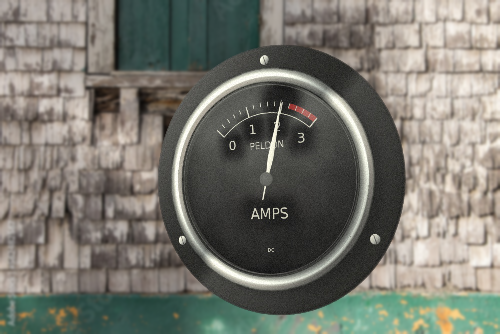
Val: 2 A
